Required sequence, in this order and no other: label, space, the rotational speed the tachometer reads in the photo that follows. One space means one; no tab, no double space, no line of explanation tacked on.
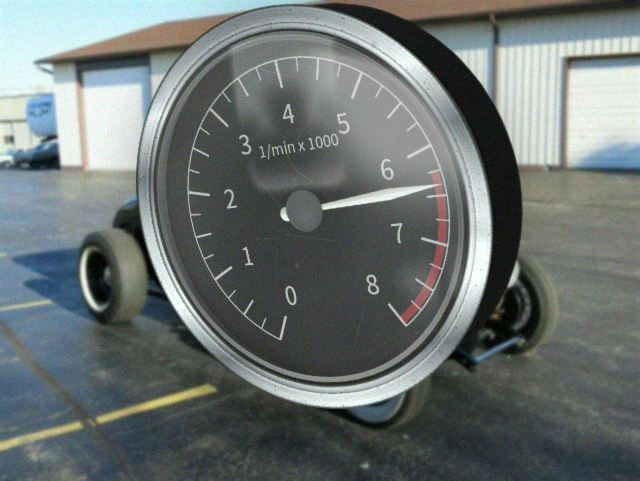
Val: 6375 rpm
